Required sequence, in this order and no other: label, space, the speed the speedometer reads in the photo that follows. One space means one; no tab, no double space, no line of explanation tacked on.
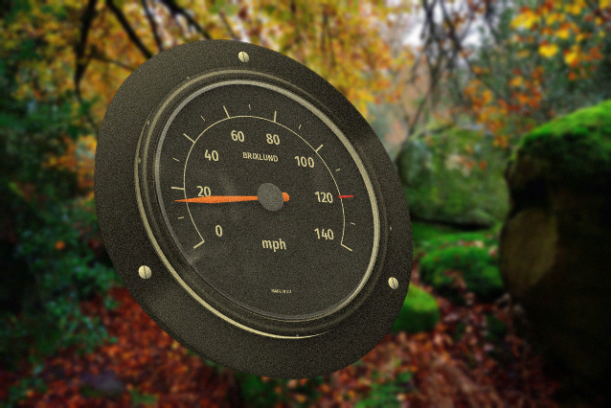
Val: 15 mph
